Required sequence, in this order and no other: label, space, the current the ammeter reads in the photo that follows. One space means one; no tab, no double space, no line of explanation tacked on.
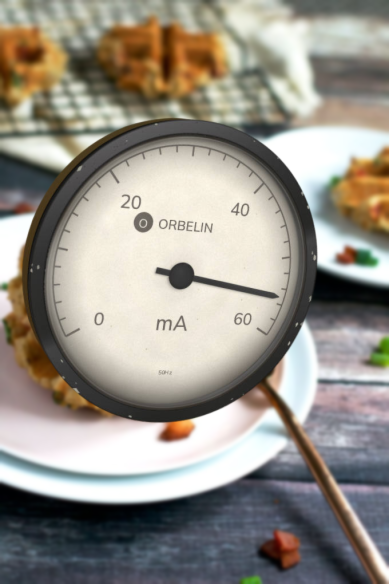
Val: 55 mA
